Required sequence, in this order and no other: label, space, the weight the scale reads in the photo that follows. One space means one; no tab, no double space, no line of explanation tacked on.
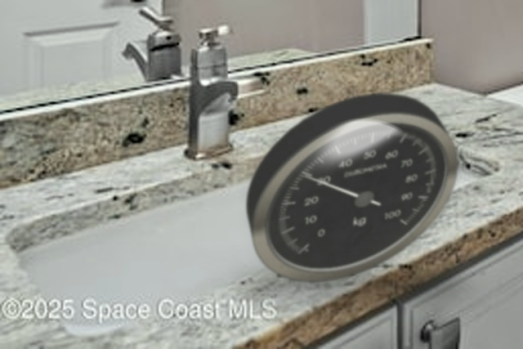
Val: 30 kg
